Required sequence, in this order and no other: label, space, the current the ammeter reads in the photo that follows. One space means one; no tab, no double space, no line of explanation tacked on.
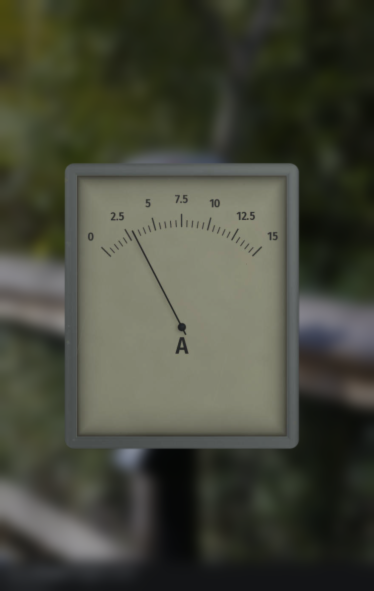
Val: 3 A
